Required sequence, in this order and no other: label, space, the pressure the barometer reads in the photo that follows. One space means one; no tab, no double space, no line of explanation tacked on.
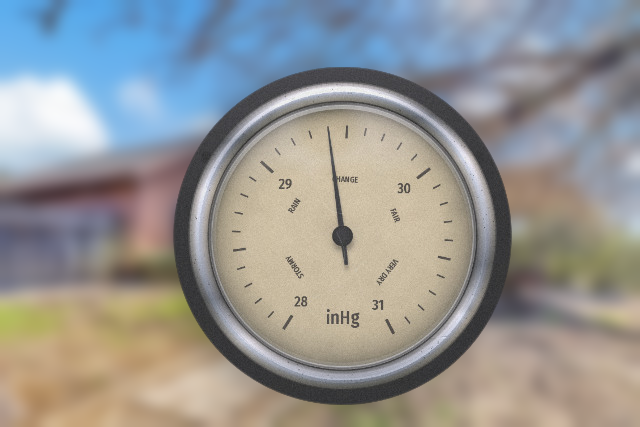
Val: 29.4 inHg
